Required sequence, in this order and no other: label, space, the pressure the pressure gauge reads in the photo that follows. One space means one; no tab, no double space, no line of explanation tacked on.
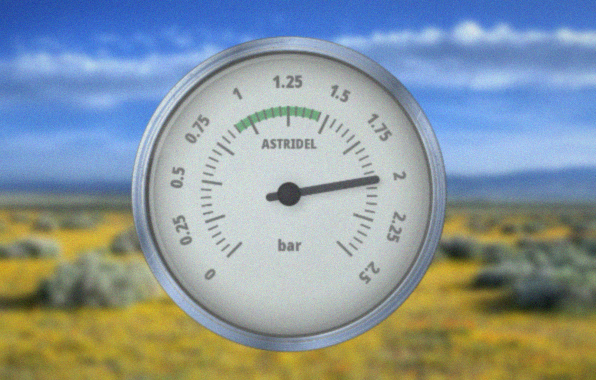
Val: 2 bar
